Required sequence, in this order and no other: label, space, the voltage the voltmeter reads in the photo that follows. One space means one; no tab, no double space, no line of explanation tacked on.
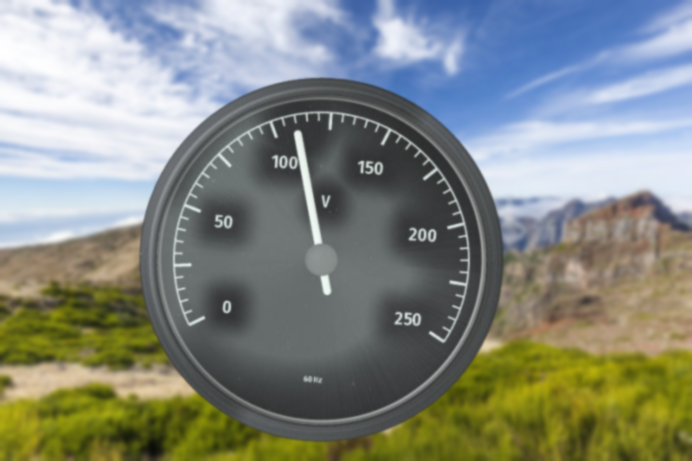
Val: 110 V
